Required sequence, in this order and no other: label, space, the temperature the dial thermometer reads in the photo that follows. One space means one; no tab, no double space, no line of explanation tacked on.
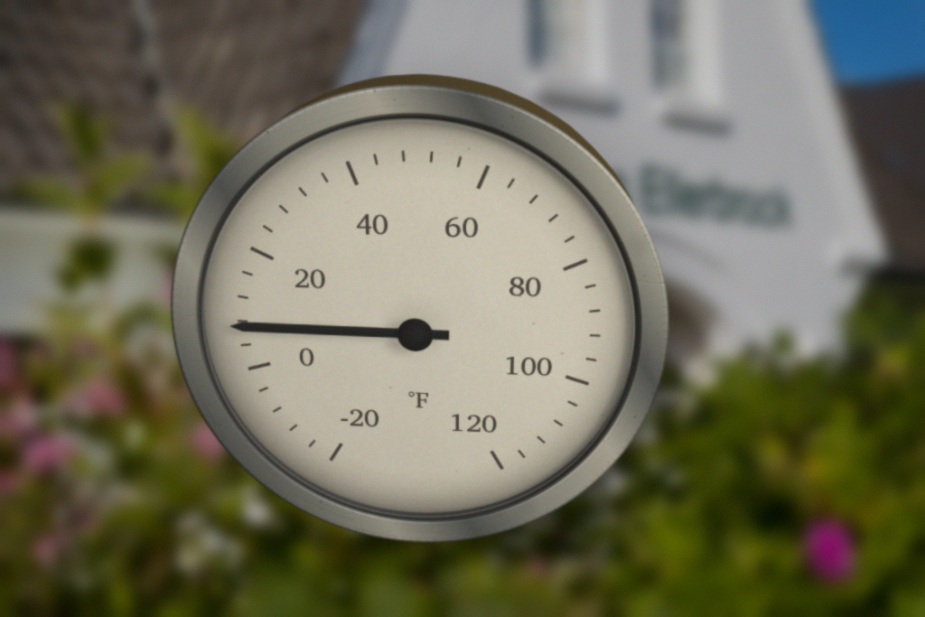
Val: 8 °F
